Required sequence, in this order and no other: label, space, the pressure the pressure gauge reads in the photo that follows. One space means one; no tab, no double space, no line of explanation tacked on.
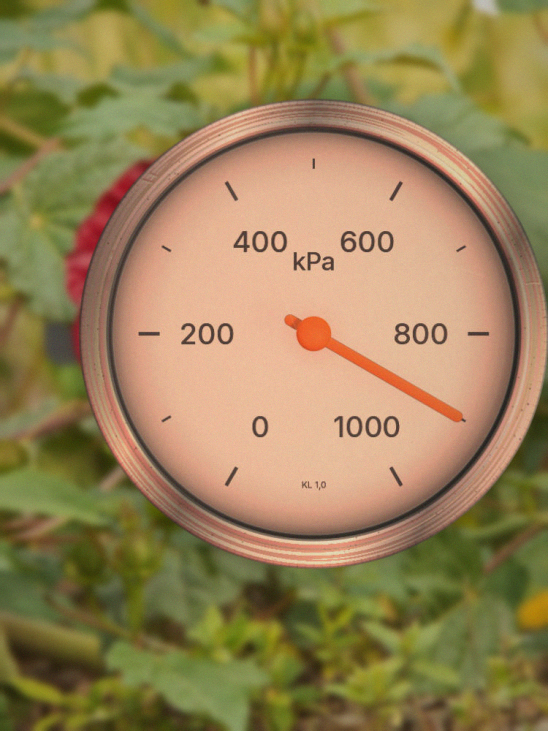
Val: 900 kPa
